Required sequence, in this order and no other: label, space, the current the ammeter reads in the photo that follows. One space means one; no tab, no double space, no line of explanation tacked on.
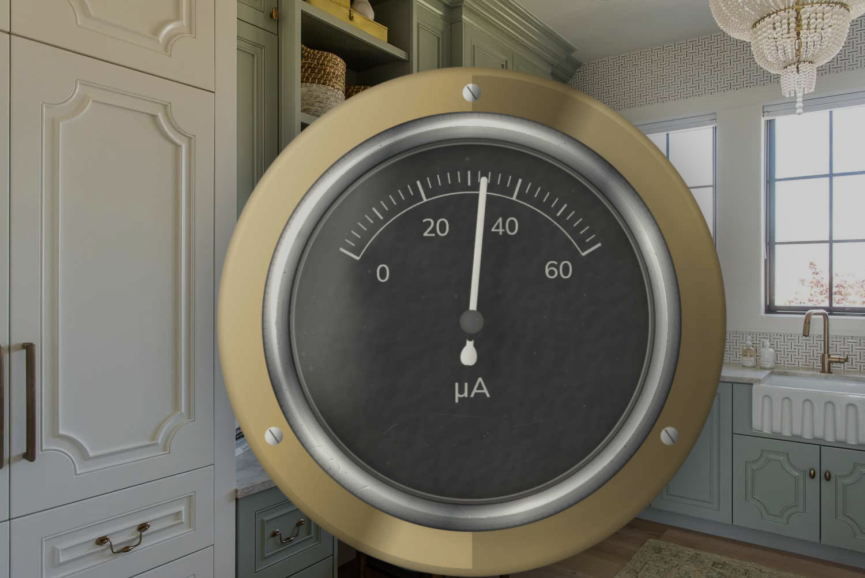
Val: 33 µA
